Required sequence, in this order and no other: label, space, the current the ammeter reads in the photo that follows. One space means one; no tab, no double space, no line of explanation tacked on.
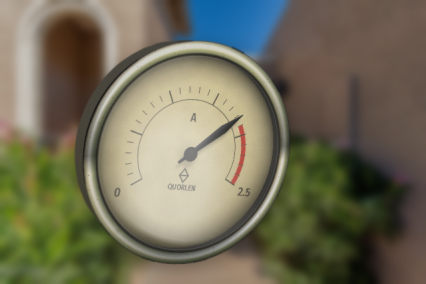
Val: 1.8 A
